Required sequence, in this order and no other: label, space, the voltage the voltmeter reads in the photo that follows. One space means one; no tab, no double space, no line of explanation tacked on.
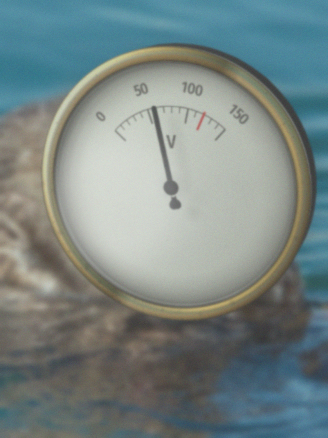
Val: 60 V
